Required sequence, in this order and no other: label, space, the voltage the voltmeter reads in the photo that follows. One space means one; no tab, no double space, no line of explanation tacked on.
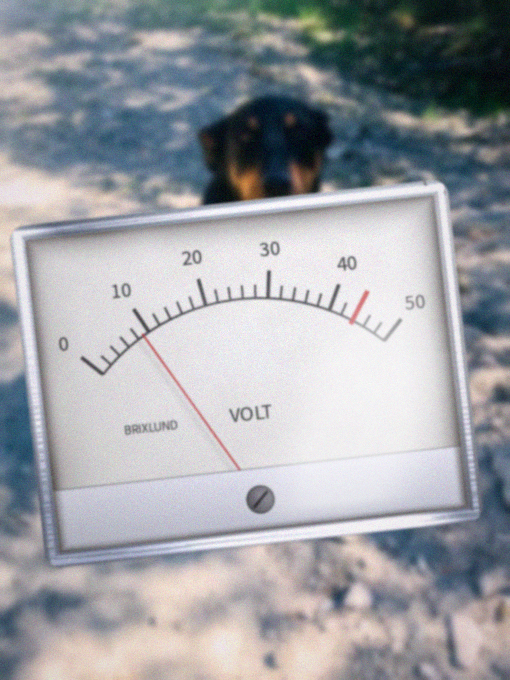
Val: 9 V
